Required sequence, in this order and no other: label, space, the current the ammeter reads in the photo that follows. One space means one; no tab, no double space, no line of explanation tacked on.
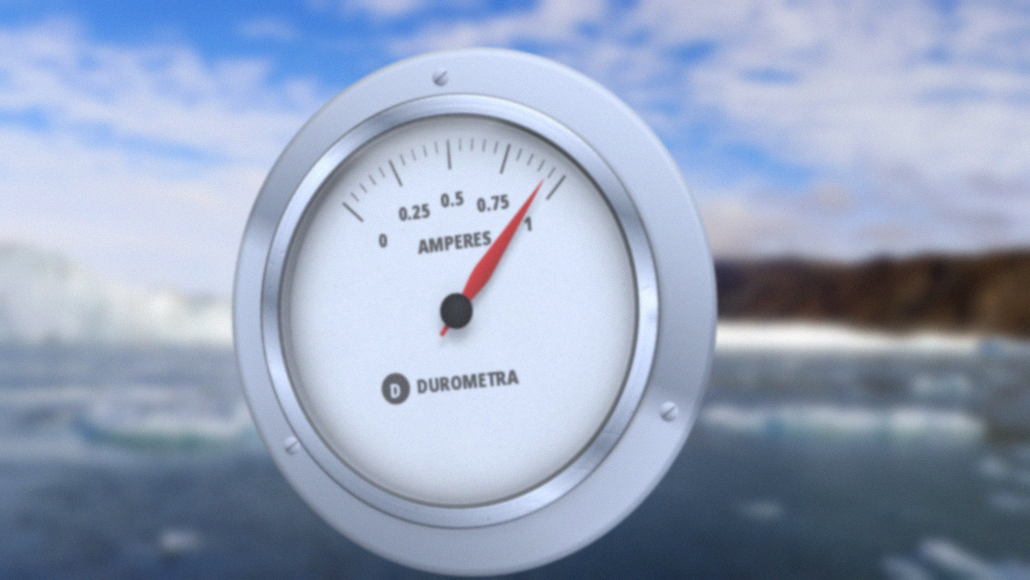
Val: 0.95 A
